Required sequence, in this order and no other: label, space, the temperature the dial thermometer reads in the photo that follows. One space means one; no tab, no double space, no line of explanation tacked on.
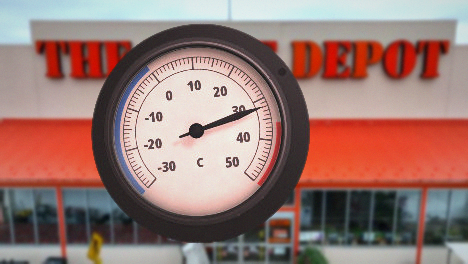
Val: 32 °C
